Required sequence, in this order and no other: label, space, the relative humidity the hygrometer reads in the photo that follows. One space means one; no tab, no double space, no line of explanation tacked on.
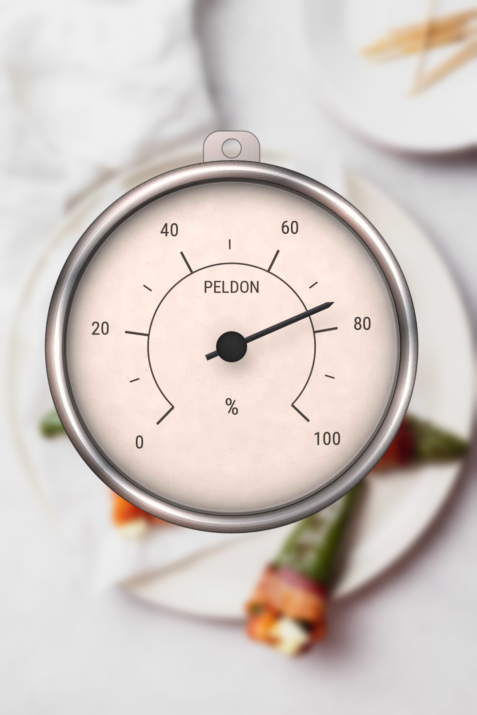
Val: 75 %
